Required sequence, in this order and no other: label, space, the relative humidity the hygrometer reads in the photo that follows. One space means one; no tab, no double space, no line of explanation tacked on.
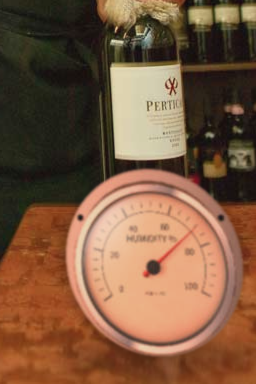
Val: 72 %
